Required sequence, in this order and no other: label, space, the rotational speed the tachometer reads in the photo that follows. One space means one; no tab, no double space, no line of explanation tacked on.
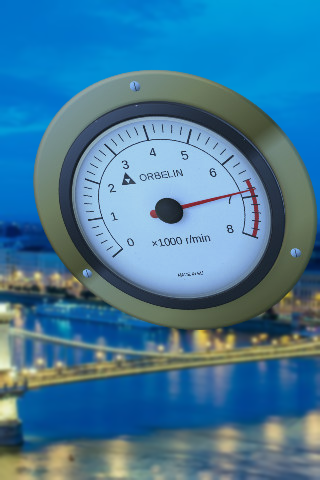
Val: 6800 rpm
